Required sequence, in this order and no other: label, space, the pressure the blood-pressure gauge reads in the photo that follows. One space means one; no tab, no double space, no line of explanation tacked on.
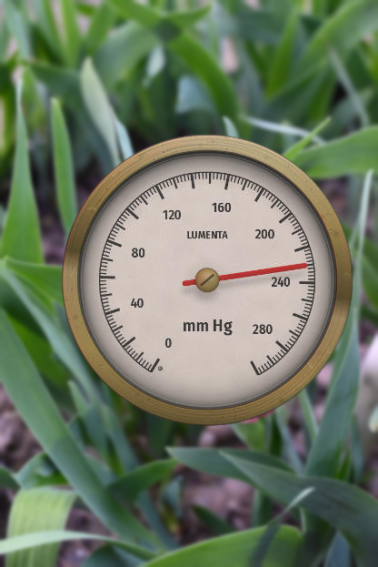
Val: 230 mmHg
